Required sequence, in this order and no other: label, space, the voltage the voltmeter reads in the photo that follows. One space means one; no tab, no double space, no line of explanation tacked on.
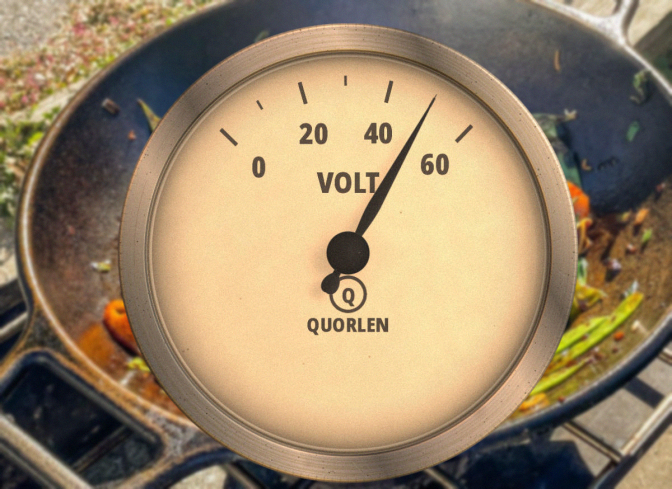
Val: 50 V
